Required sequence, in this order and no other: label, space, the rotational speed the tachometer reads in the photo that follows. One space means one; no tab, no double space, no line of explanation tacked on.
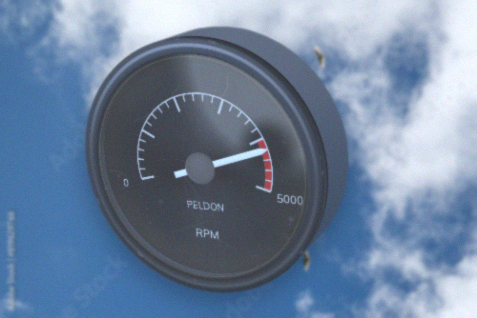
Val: 4200 rpm
